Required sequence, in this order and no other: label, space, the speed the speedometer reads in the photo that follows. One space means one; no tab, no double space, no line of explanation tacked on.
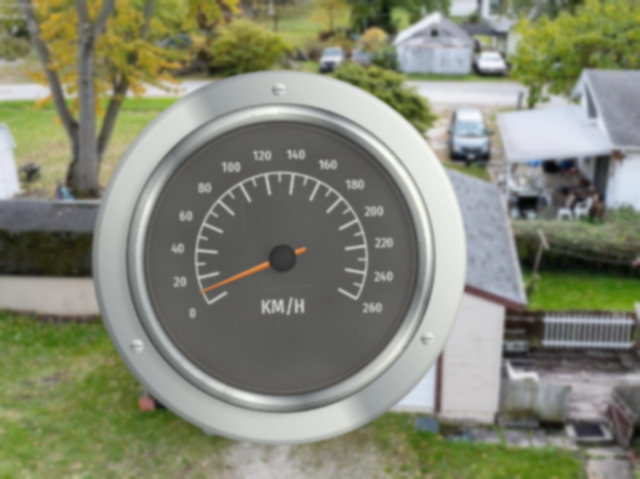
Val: 10 km/h
